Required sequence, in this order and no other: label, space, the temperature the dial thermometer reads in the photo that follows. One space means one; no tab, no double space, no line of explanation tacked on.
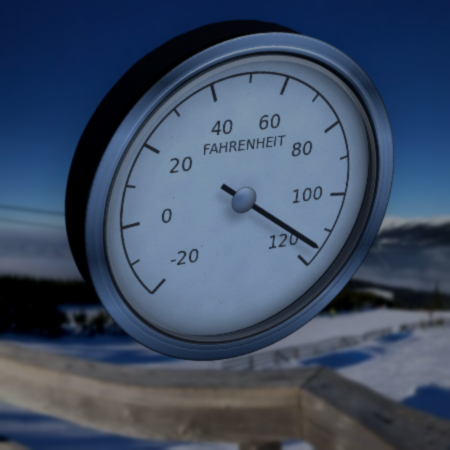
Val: 115 °F
